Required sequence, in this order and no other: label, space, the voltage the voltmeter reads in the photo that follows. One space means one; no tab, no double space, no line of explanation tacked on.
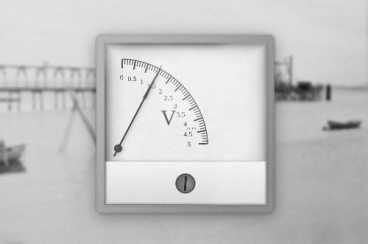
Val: 1.5 V
